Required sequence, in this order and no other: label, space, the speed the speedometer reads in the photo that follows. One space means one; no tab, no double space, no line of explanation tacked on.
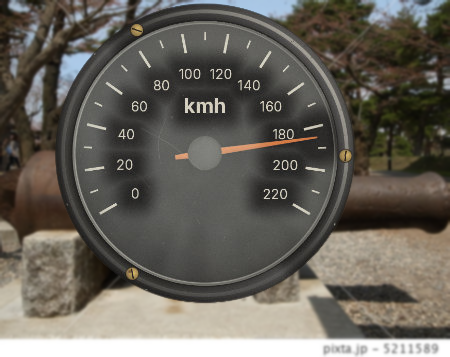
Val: 185 km/h
